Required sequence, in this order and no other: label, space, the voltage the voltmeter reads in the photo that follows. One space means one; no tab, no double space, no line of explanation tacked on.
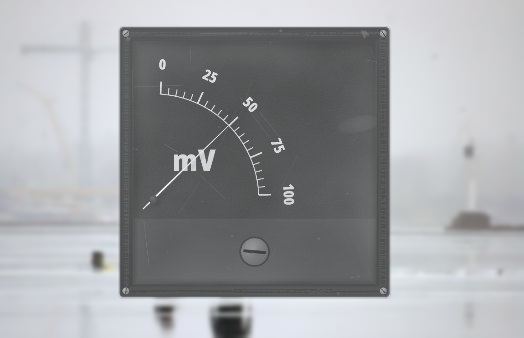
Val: 50 mV
